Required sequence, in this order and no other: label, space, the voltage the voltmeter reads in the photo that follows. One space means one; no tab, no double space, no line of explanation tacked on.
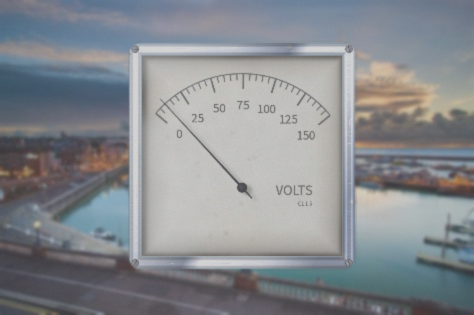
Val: 10 V
